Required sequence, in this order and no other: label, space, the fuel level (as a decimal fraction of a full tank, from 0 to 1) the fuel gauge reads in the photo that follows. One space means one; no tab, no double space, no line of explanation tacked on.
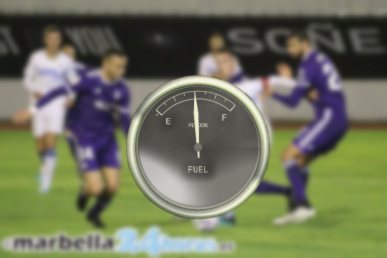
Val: 0.5
